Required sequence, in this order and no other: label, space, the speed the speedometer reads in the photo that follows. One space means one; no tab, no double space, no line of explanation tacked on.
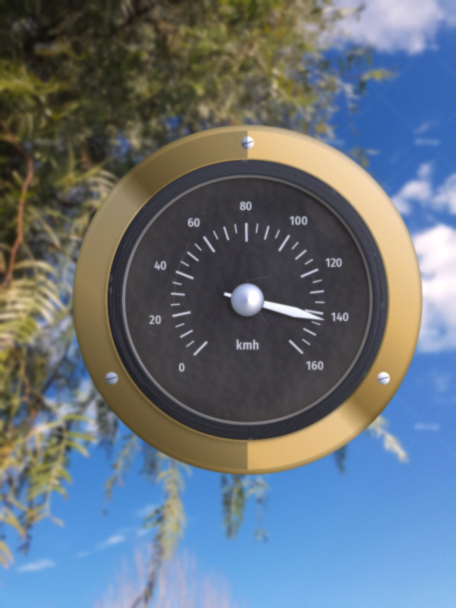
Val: 142.5 km/h
